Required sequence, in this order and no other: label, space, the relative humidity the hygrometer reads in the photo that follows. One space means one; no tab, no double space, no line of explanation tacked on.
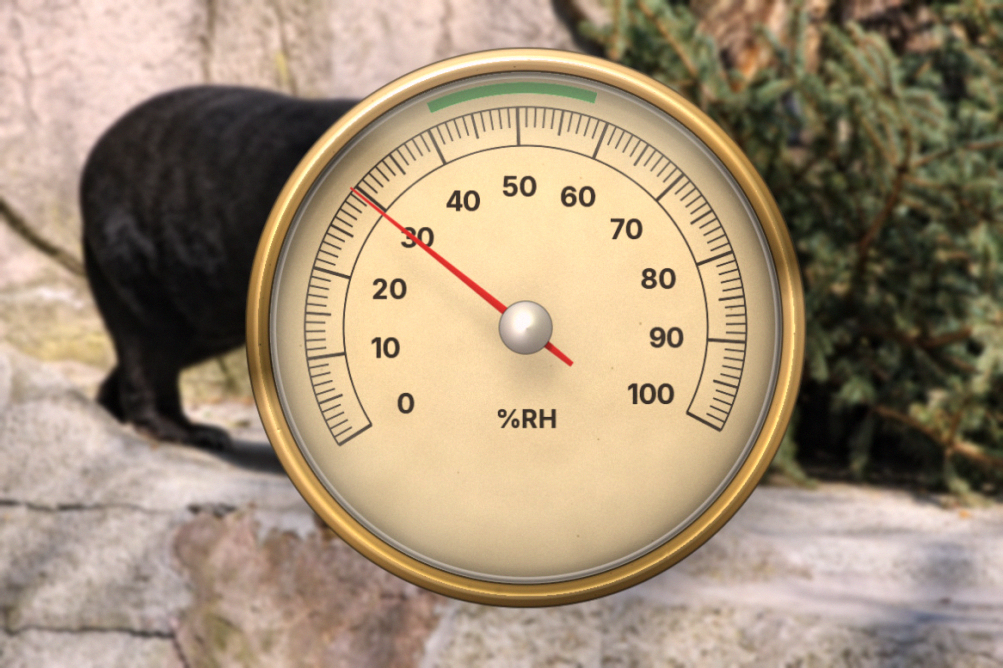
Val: 29.5 %
